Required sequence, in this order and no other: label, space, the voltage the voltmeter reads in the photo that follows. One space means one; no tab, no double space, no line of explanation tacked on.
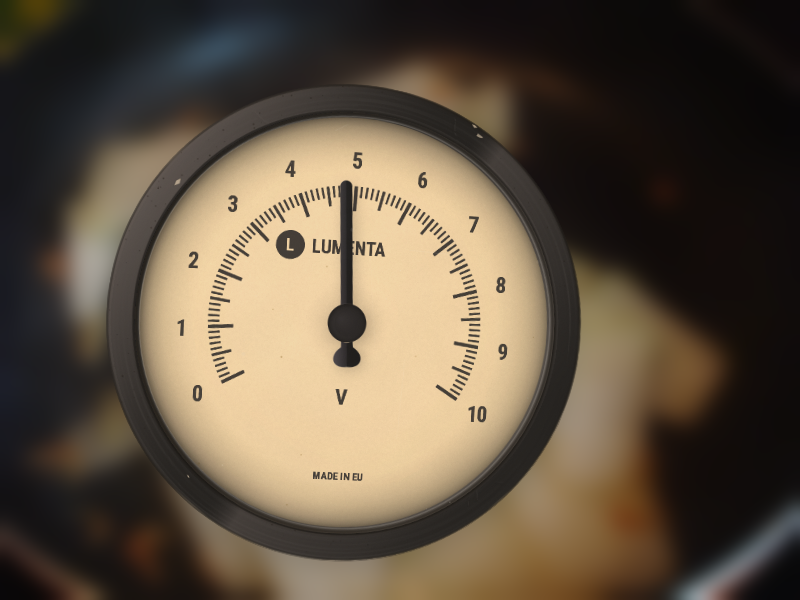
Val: 4.8 V
